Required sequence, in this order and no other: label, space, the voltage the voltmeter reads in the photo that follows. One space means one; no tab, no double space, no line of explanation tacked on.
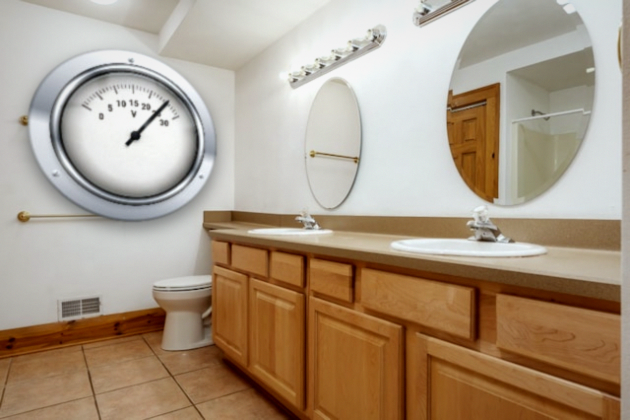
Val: 25 V
